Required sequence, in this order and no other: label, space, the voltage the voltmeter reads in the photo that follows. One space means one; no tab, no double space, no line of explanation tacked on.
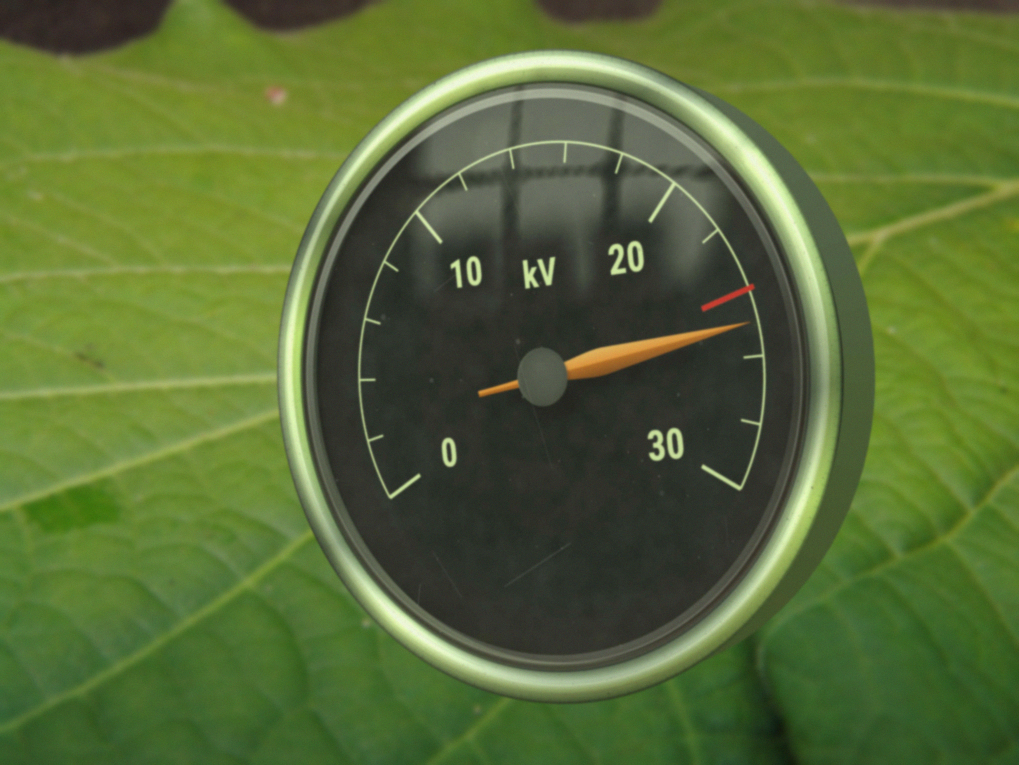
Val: 25 kV
